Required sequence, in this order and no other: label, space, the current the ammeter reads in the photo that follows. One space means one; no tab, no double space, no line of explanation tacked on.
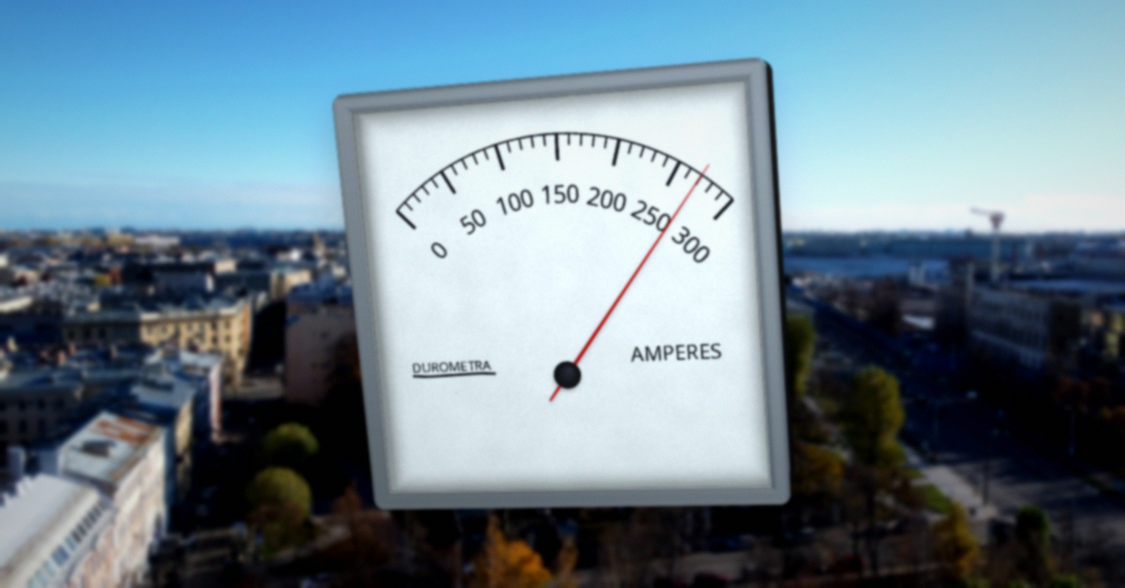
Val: 270 A
